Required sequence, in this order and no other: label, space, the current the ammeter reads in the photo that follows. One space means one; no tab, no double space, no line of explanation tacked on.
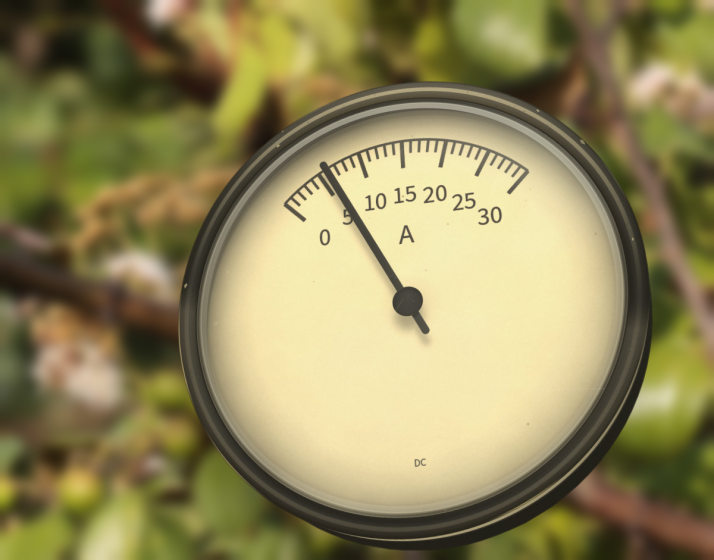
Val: 6 A
